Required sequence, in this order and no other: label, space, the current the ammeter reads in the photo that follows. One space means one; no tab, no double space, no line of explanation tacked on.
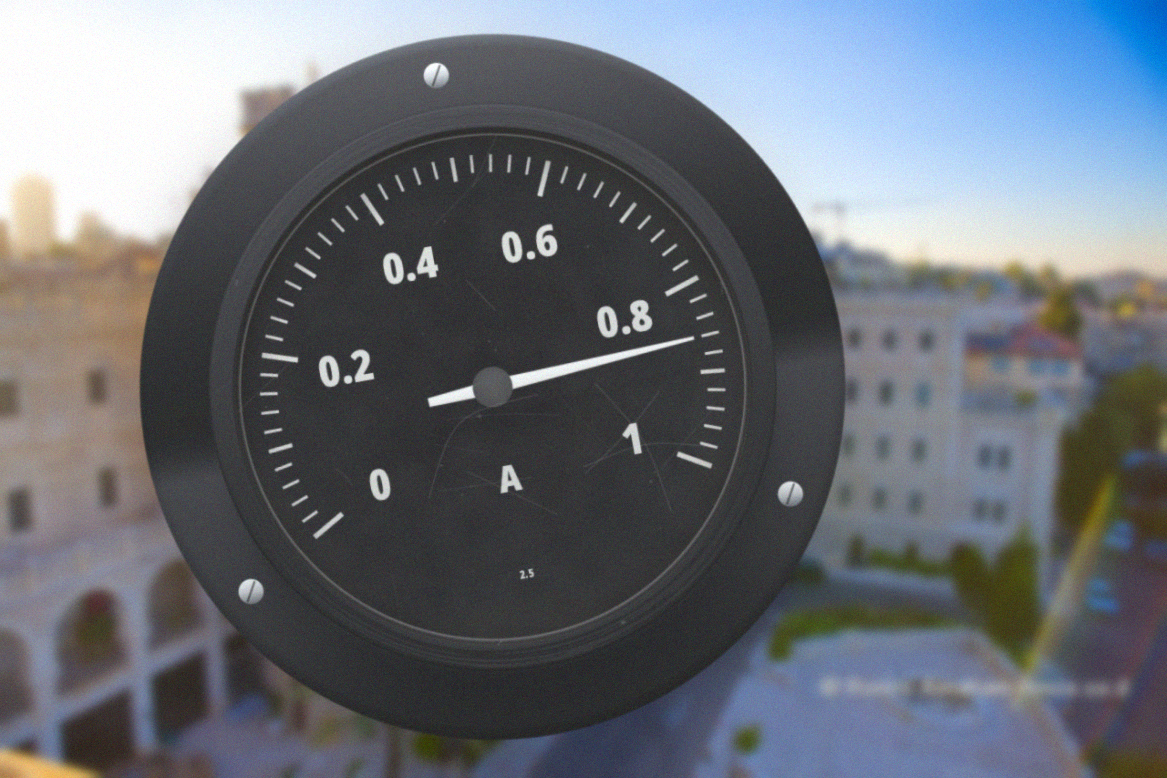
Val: 0.86 A
